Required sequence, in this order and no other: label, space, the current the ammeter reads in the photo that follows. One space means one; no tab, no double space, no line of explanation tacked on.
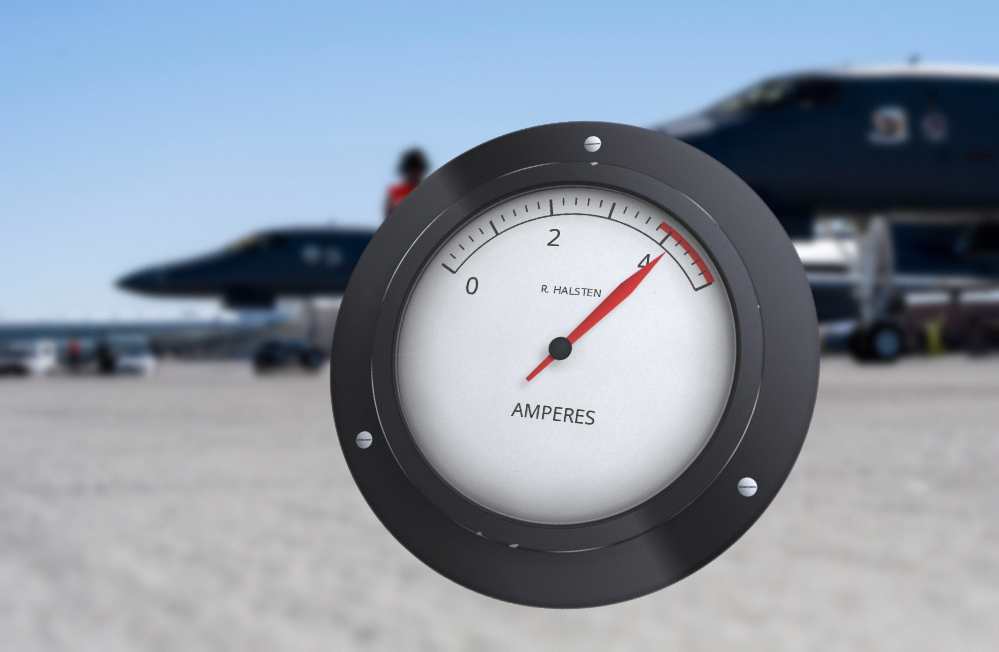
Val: 4.2 A
